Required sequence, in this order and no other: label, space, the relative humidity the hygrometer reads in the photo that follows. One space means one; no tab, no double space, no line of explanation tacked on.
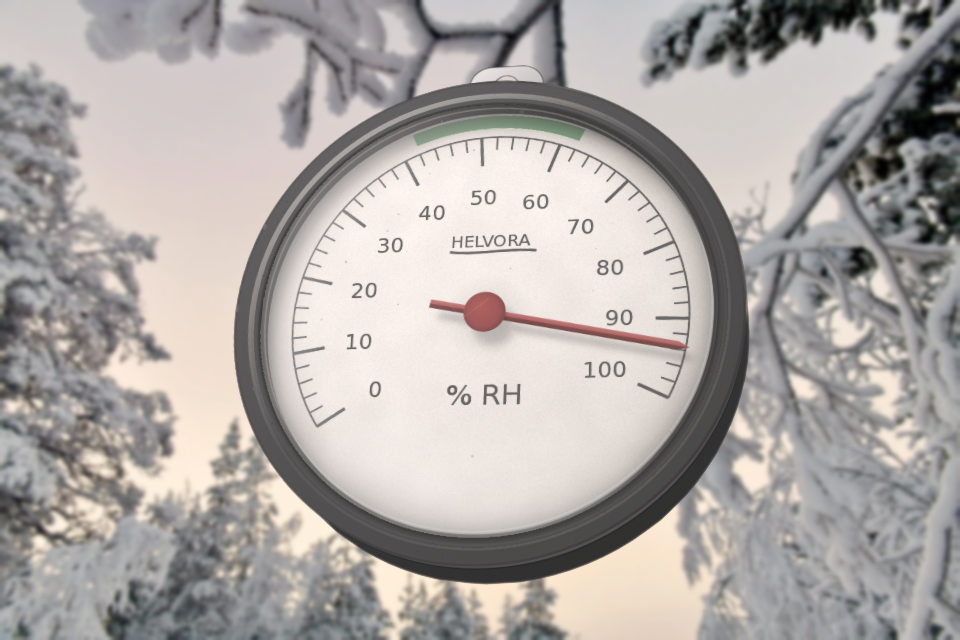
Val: 94 %
